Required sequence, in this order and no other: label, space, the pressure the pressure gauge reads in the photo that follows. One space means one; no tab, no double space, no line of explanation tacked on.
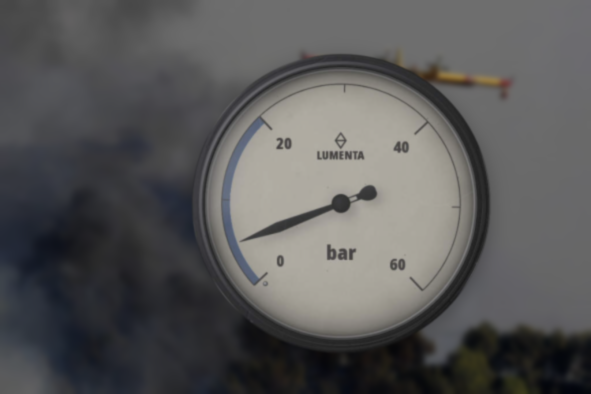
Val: 5 bar
